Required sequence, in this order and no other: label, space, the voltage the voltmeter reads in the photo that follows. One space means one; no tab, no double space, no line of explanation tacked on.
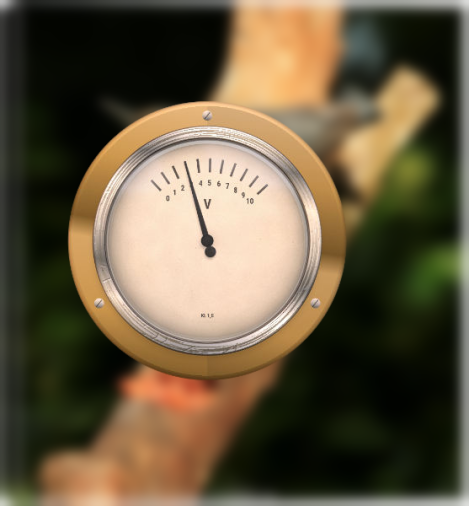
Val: 3 V
